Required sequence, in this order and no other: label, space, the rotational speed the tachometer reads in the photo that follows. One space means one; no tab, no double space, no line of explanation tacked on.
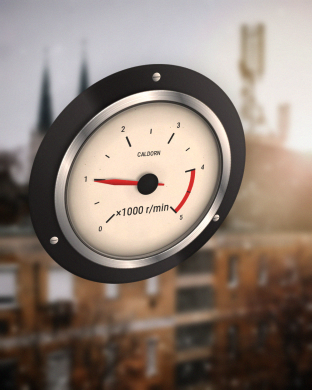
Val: 1000 rpm
